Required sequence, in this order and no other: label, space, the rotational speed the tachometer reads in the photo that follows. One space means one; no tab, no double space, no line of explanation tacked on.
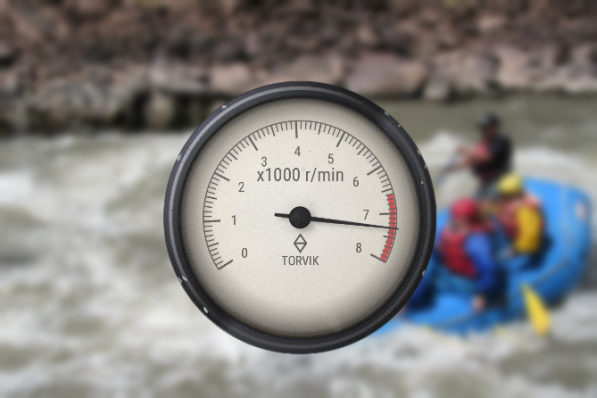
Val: 7300 rpm
